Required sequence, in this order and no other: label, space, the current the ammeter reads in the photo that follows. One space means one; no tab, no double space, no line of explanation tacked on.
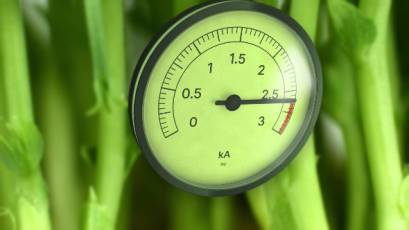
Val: 2.6 kA
